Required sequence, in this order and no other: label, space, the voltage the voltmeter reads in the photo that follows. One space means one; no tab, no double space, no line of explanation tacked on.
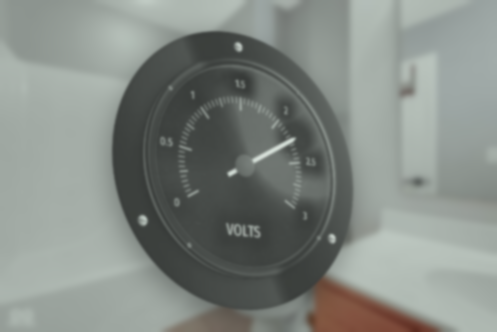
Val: 2.25 V
